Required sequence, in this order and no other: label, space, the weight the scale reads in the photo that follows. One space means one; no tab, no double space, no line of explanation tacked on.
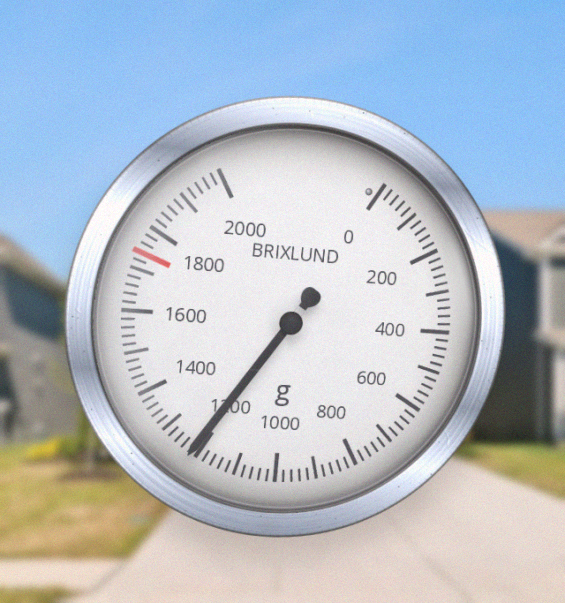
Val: 1220 g
